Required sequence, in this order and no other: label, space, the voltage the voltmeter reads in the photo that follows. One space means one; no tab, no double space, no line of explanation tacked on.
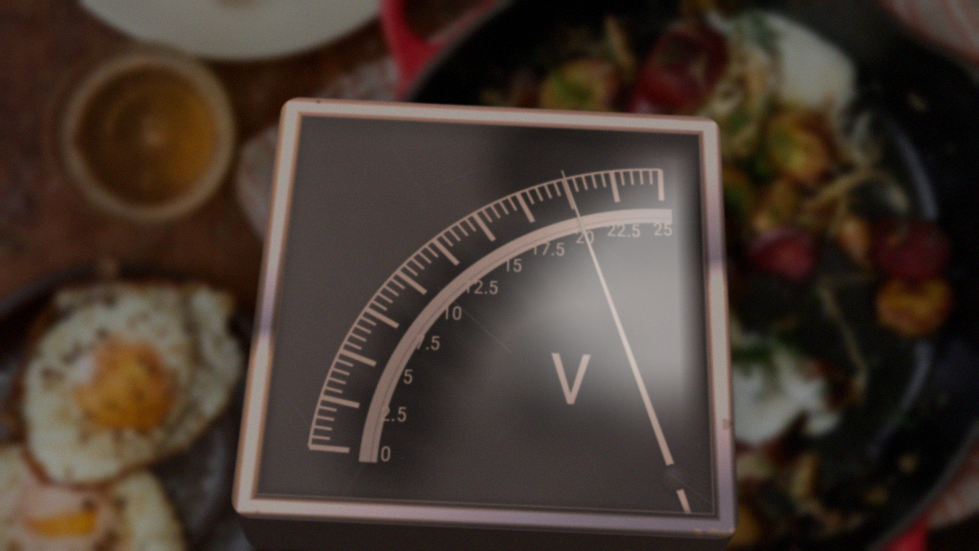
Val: 20 V
